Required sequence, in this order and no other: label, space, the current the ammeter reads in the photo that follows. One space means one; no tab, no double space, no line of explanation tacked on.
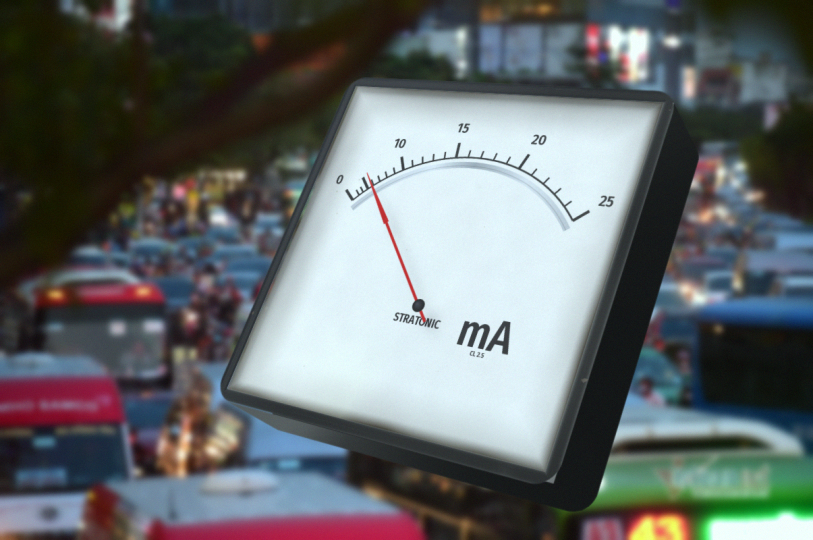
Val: 6 mA
